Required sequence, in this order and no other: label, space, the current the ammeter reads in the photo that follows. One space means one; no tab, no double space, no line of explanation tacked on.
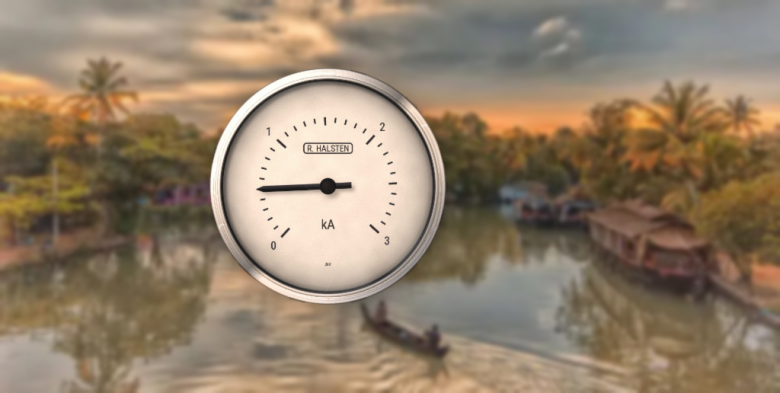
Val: 0.5 kA
